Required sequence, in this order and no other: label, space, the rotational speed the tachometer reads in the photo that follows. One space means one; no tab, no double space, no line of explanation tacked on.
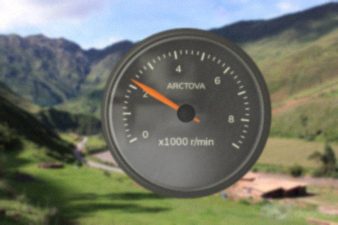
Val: 2200 rpm
